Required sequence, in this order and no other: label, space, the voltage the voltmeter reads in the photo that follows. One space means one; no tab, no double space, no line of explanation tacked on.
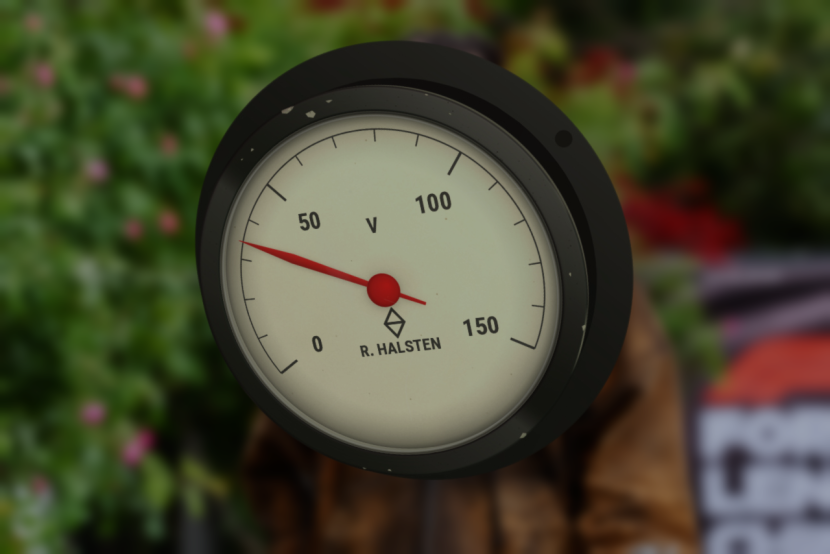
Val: 35 V
